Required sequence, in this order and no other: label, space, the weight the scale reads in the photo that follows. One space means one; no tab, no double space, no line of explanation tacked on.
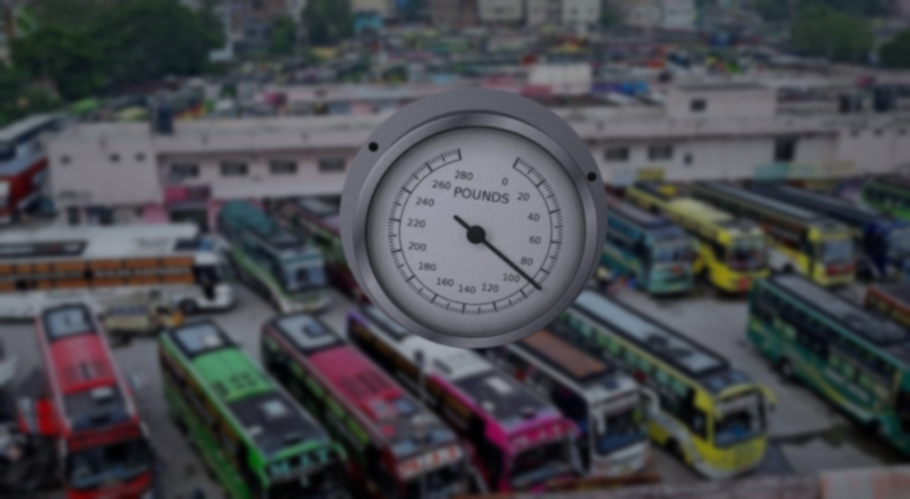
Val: 90 lb
